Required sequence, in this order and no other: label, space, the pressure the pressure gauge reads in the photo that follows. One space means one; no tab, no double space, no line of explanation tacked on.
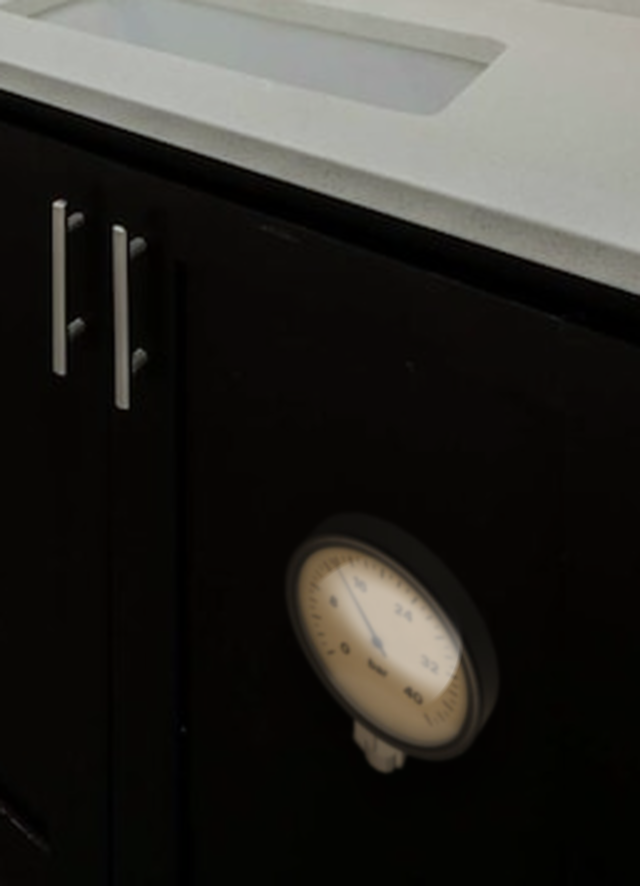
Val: 14 bar
